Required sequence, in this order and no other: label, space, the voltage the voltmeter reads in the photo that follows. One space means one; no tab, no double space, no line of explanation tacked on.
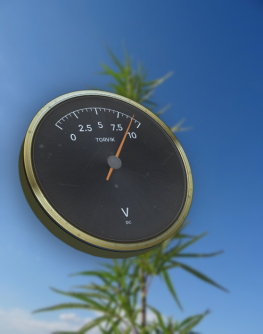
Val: 9 V
